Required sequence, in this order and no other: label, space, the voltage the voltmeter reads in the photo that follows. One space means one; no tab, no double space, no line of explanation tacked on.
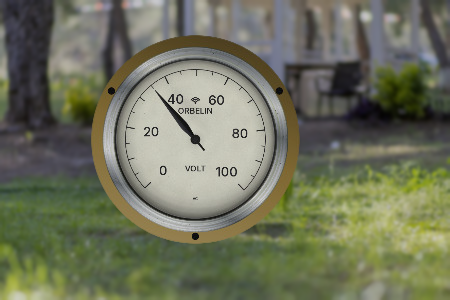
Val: 35 V
